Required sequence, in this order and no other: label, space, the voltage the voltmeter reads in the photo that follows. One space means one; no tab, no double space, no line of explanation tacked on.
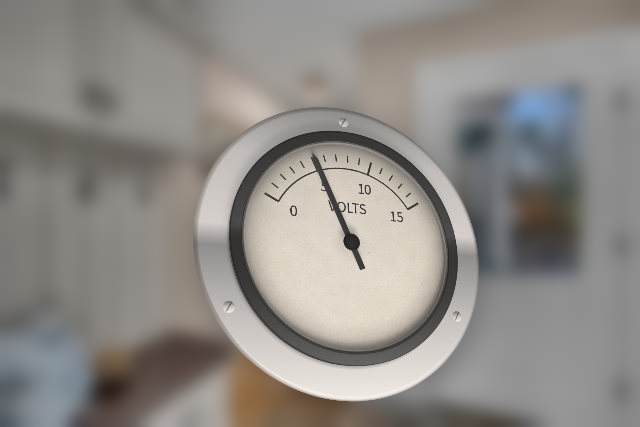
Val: 5 V
